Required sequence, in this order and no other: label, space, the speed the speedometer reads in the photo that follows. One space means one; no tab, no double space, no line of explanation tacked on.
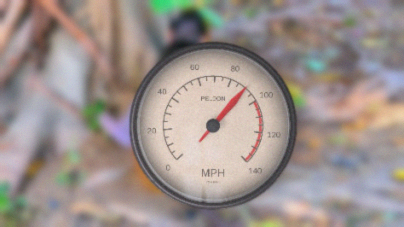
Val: 90 mph
